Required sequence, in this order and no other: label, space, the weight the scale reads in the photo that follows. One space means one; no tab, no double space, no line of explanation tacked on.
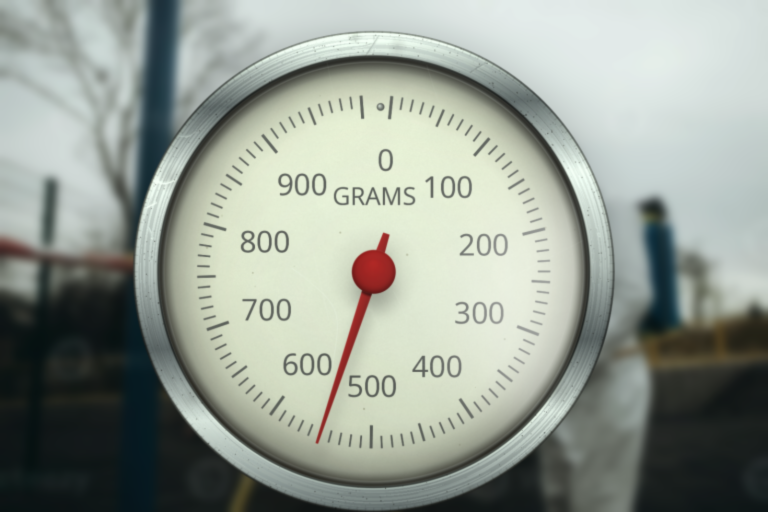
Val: 550 g
